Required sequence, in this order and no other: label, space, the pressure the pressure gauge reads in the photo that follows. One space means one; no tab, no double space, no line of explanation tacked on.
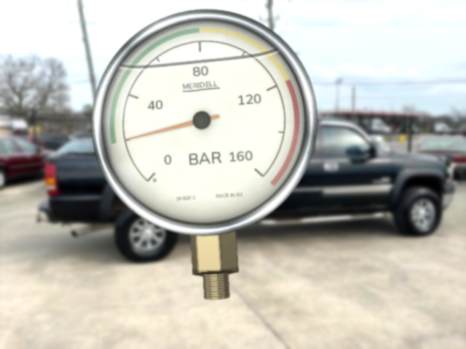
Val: 20 bar
